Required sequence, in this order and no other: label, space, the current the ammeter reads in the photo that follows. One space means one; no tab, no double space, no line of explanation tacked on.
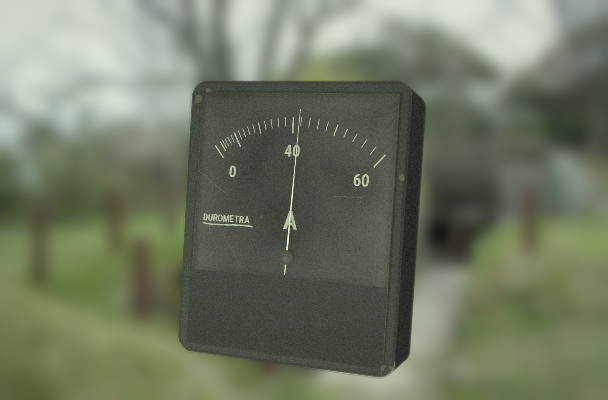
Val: 42 A
